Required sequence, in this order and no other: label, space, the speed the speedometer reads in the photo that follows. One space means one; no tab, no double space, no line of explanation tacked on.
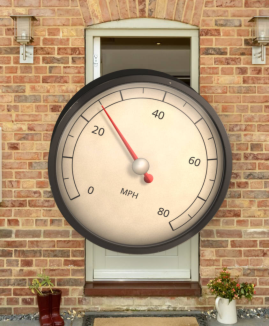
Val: 25 mph
